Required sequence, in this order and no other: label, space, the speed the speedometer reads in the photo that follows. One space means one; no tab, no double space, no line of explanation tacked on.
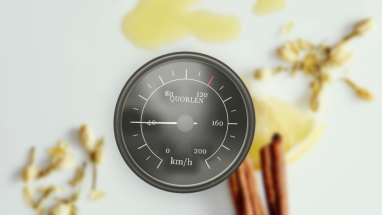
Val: 40 km/h
